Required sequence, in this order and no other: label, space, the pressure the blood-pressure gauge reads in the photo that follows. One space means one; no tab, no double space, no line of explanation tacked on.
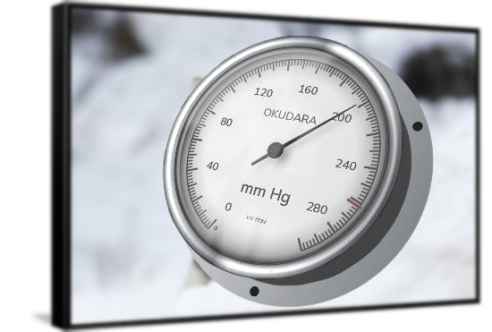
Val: 200 mmHg
